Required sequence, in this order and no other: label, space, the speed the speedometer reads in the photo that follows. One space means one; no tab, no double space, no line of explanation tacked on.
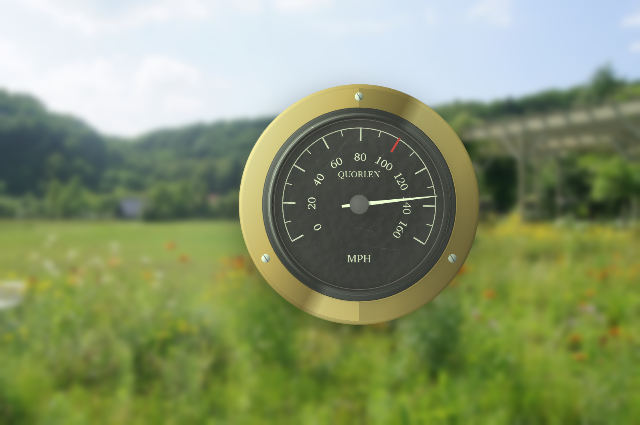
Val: 135 mph
